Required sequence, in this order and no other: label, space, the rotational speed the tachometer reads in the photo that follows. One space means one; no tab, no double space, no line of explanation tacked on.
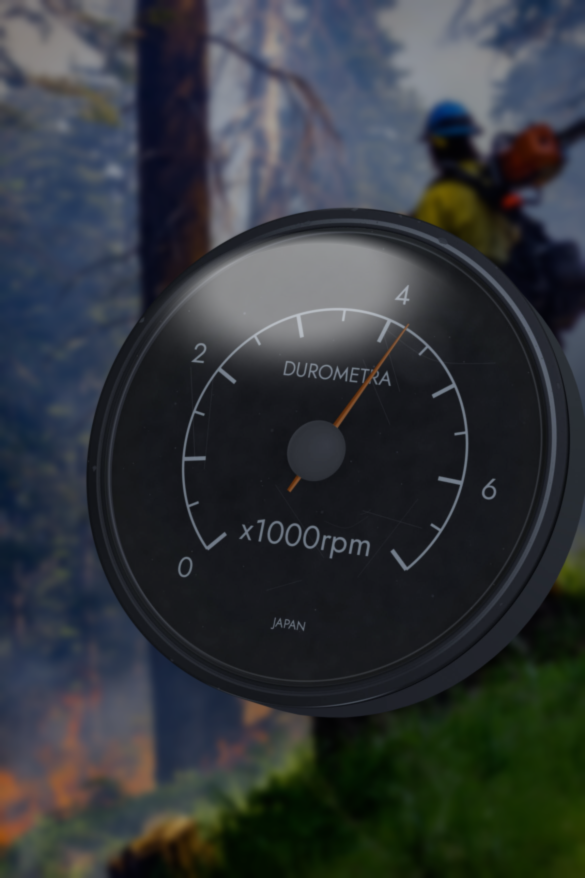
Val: 4250 rpm
